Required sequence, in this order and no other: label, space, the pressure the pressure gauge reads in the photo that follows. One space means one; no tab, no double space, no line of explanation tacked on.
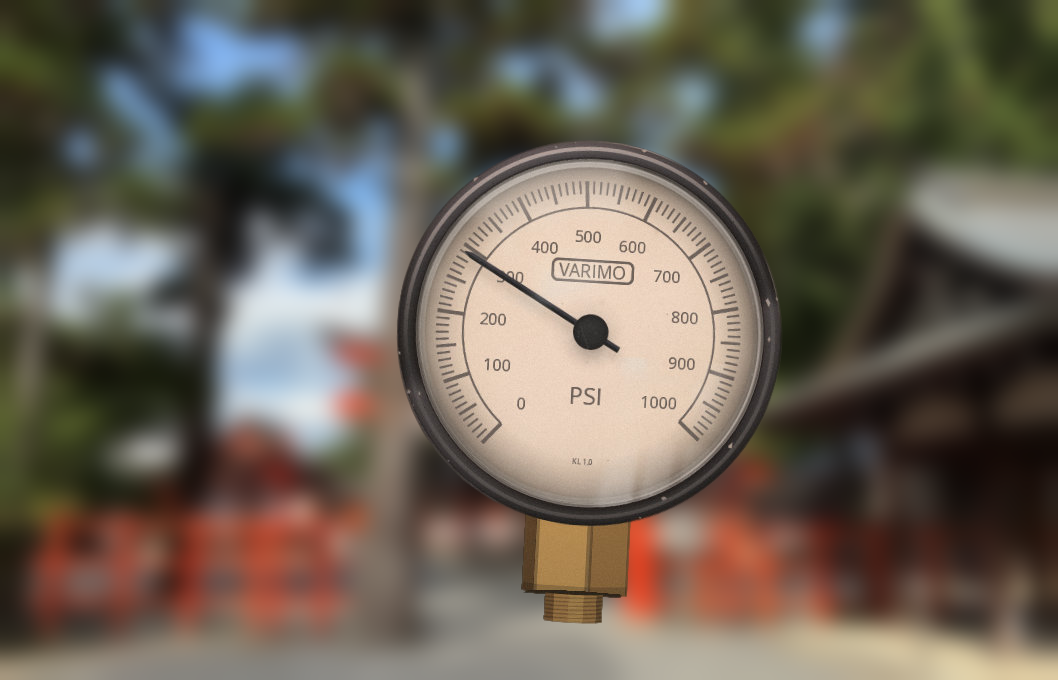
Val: 290 psi
